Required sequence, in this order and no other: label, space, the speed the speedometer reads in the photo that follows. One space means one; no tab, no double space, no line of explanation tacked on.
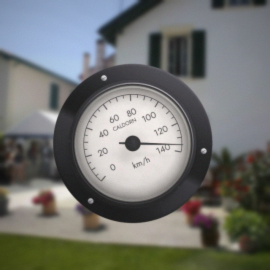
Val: 135 km/h
